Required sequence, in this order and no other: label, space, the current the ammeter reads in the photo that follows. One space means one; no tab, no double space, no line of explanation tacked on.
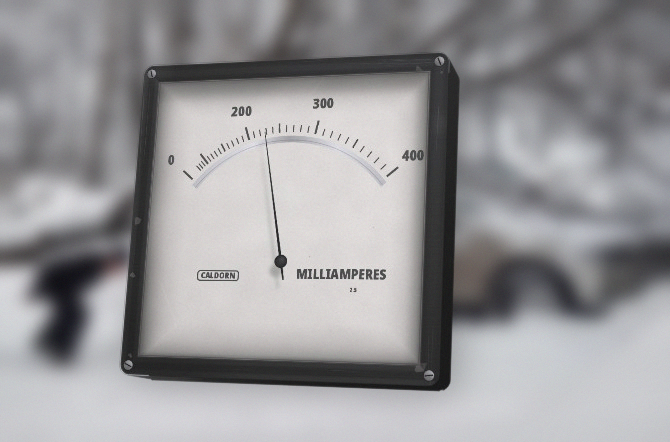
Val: 230 mA
